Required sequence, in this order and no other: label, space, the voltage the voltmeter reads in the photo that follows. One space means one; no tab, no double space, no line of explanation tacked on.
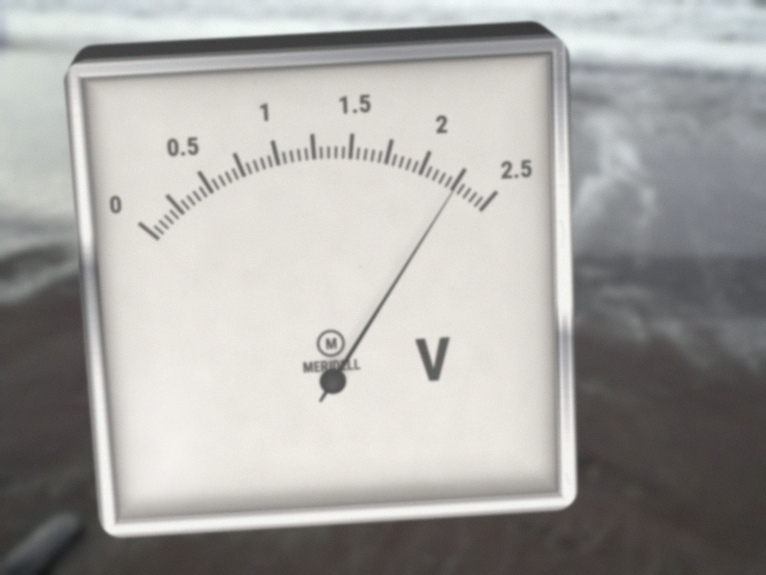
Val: 2.25 V
